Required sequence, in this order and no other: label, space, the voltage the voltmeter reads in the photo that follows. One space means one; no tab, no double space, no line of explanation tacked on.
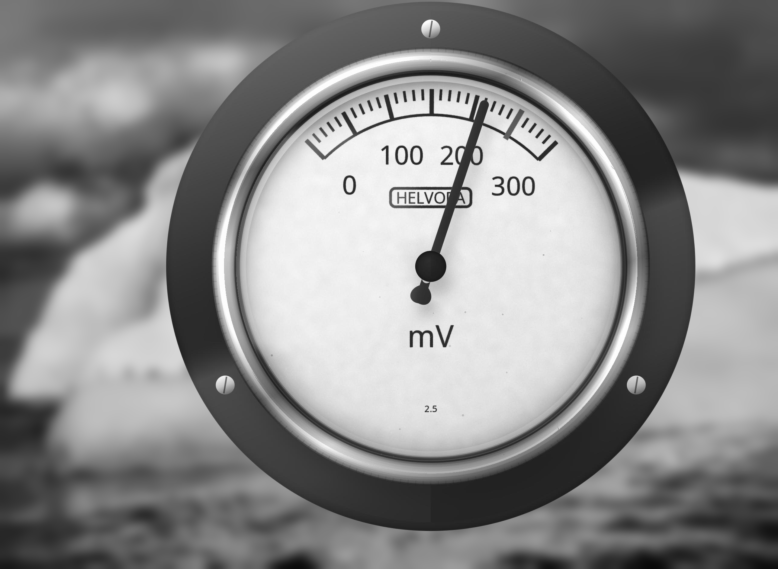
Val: 210 mV
